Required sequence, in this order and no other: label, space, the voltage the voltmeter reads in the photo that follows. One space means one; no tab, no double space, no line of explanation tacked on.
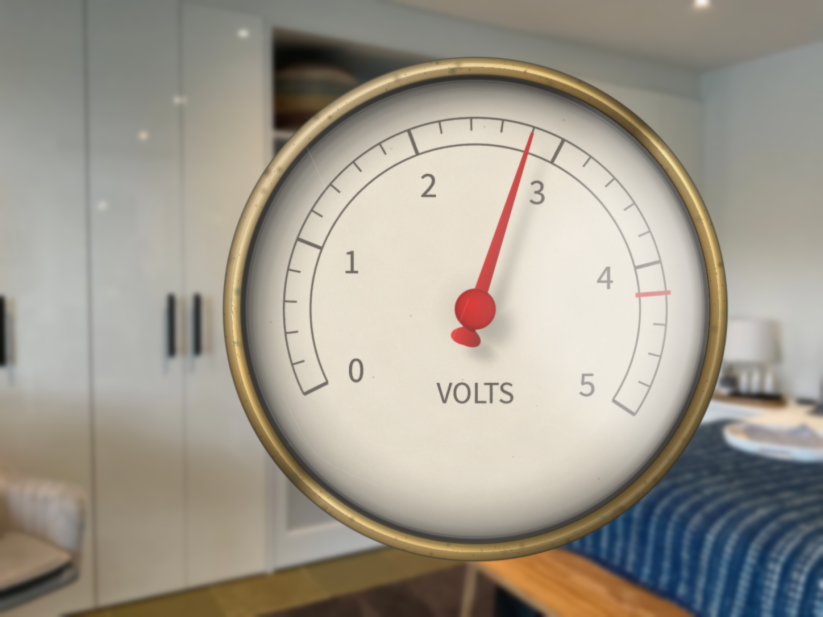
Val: 2.8 V
